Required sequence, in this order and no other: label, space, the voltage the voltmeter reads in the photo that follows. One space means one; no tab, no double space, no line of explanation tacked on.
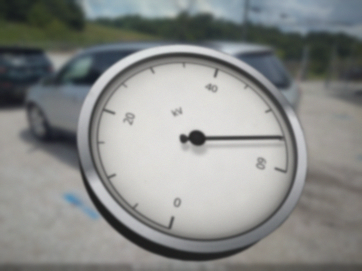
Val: 55 kV
